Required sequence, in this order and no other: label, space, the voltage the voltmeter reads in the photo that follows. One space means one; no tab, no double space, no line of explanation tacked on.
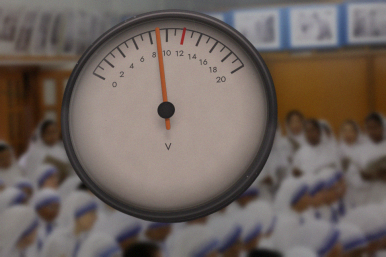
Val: 9 V
